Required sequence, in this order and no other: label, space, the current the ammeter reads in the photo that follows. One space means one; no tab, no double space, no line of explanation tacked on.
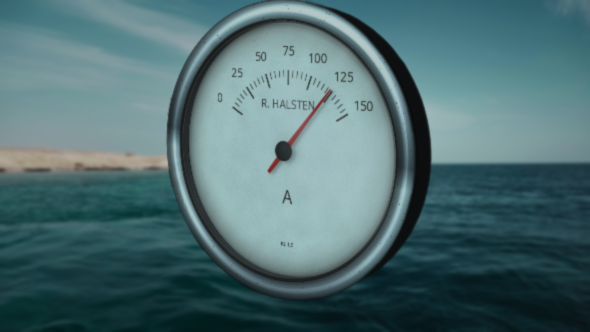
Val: 125 A
